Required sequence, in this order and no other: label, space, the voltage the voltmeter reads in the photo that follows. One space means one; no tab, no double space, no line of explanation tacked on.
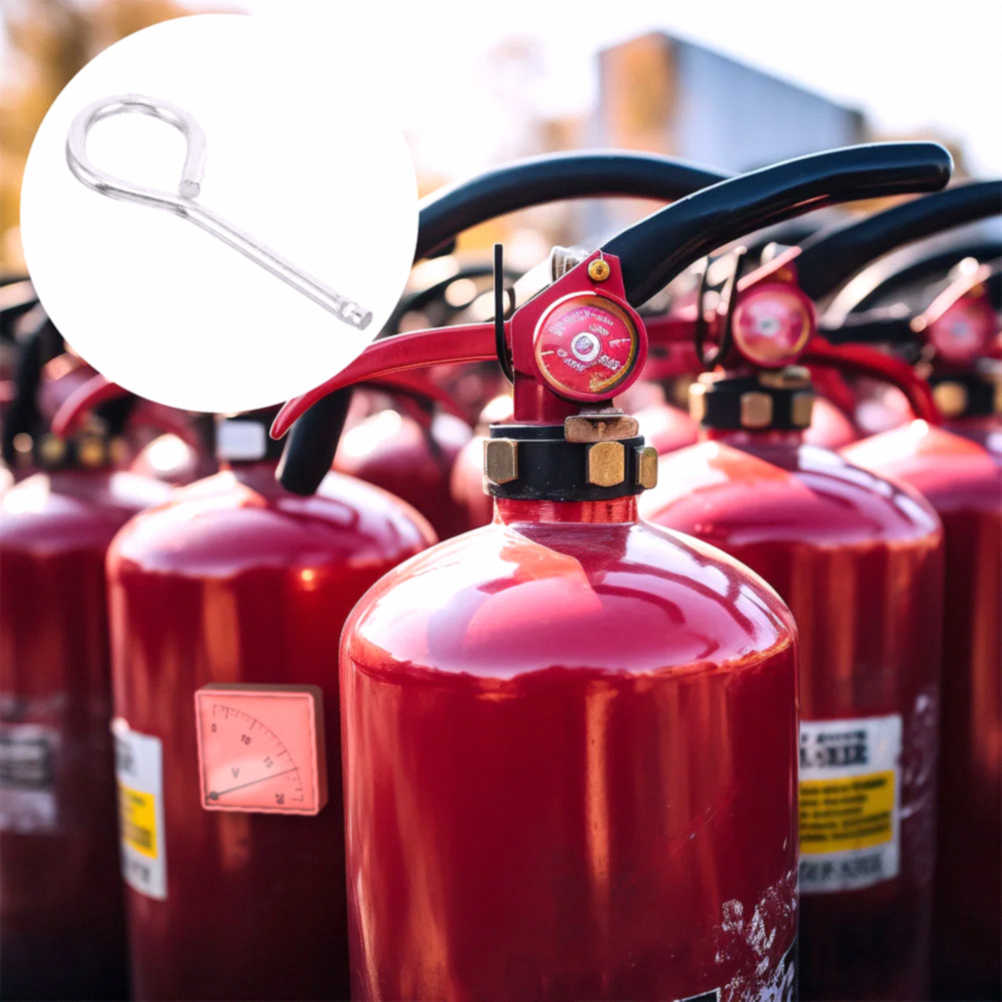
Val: 17 V
